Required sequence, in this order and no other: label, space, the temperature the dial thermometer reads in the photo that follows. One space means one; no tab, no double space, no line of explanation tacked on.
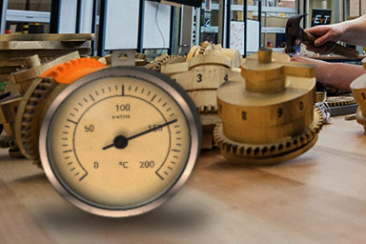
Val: 150 °C
